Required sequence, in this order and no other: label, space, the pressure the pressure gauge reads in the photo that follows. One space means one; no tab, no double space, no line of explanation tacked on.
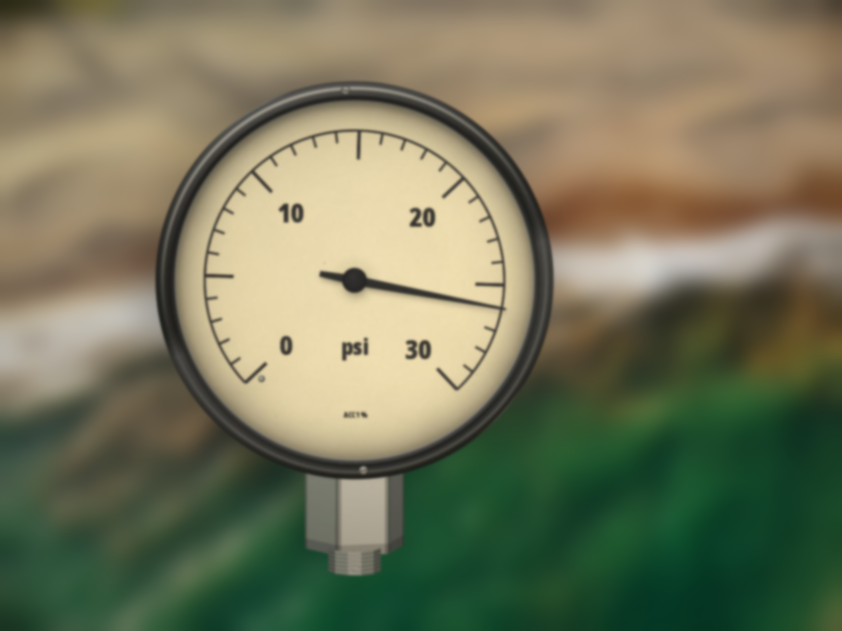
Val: 26 psi
